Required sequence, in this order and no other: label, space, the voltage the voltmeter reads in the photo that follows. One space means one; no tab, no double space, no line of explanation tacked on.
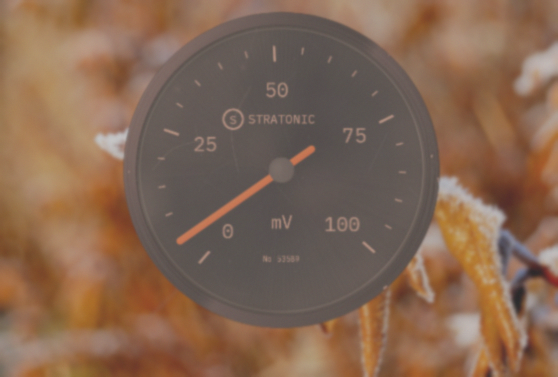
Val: 5 mV
